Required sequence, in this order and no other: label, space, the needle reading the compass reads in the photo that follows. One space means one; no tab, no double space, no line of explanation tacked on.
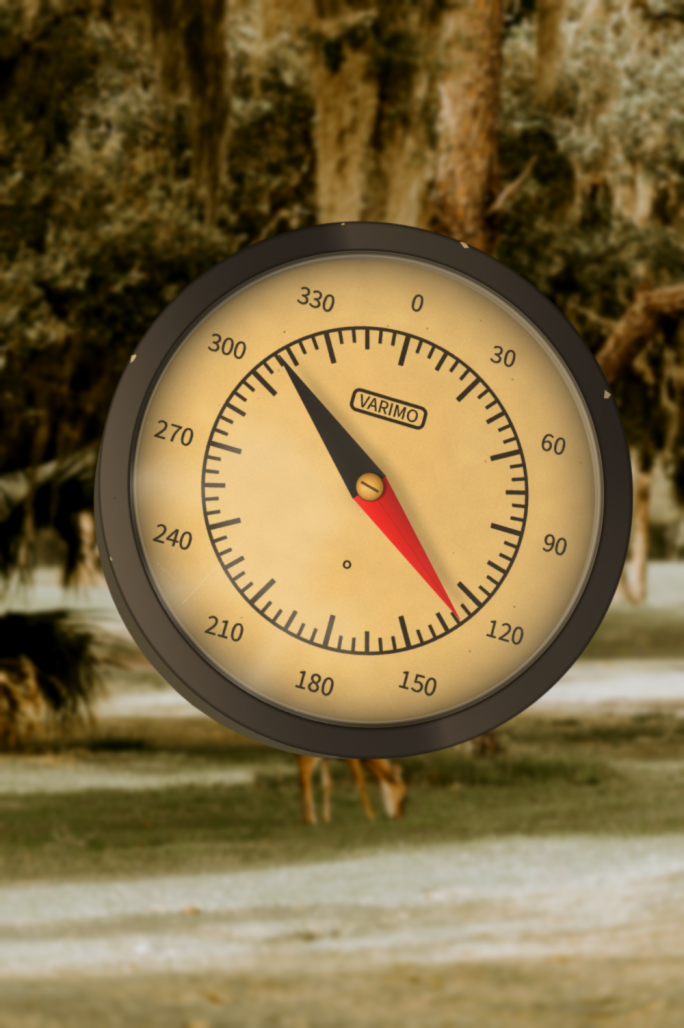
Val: 130 °
